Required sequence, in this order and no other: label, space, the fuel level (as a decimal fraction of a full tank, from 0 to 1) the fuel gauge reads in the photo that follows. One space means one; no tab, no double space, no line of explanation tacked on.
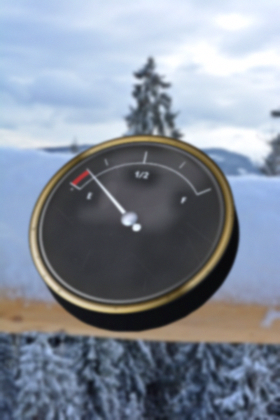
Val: 0.125
